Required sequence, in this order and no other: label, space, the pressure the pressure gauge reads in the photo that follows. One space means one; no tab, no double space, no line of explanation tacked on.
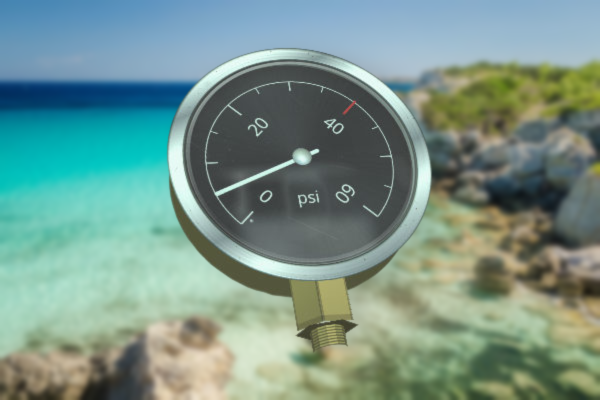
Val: 5 psi
